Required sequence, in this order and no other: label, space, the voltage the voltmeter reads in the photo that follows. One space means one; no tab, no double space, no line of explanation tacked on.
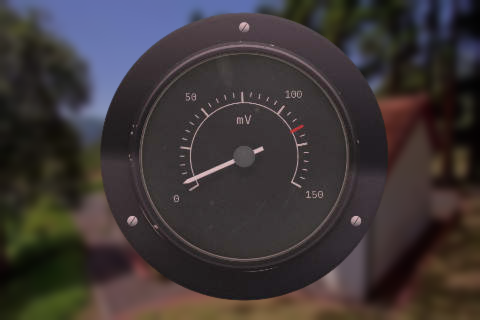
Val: 5 mV
